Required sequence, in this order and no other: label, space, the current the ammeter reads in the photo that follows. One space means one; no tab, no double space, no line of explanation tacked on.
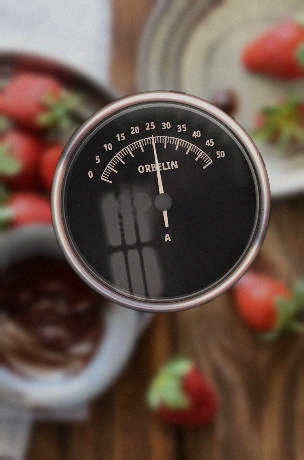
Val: 25 A
